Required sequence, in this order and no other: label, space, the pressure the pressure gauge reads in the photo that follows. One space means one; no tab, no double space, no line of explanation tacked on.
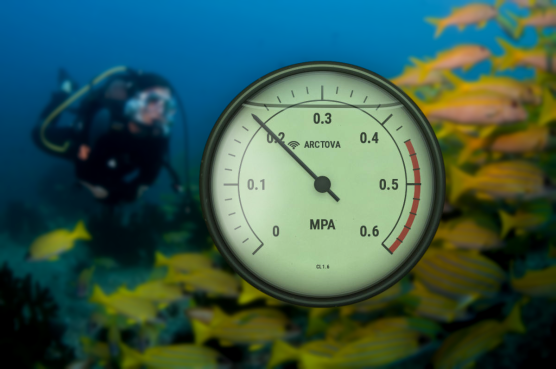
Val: 0.2 MPa
